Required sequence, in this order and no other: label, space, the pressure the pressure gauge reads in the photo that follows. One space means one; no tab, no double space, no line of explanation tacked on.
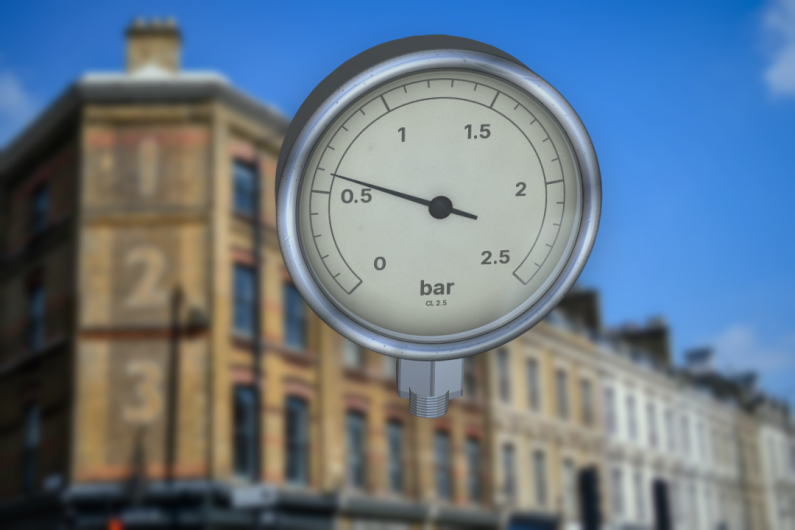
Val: 0.6 bar
